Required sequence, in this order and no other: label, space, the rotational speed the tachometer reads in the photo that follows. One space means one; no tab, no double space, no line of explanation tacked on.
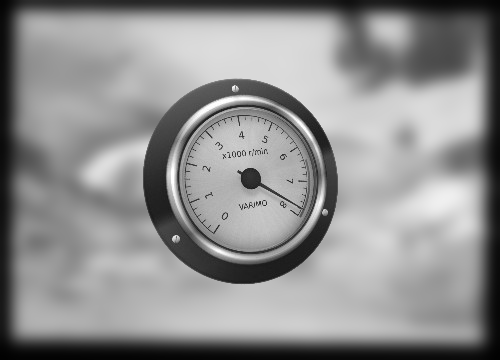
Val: 7800 rpm
